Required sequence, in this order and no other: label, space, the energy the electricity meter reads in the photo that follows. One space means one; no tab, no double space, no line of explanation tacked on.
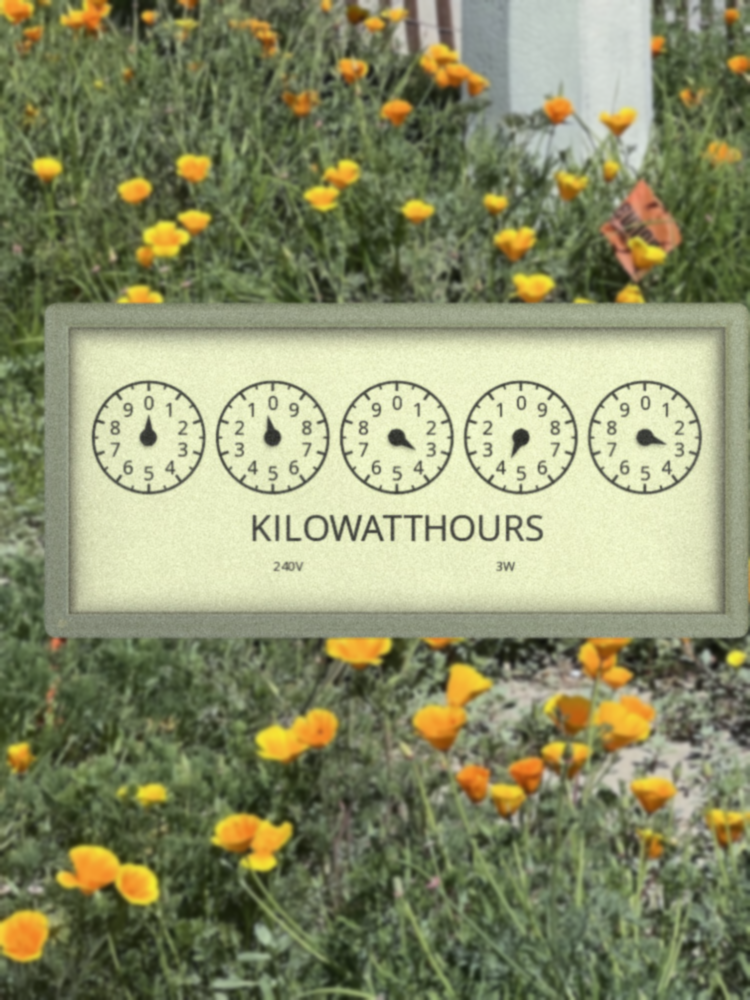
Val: 343 kWh
